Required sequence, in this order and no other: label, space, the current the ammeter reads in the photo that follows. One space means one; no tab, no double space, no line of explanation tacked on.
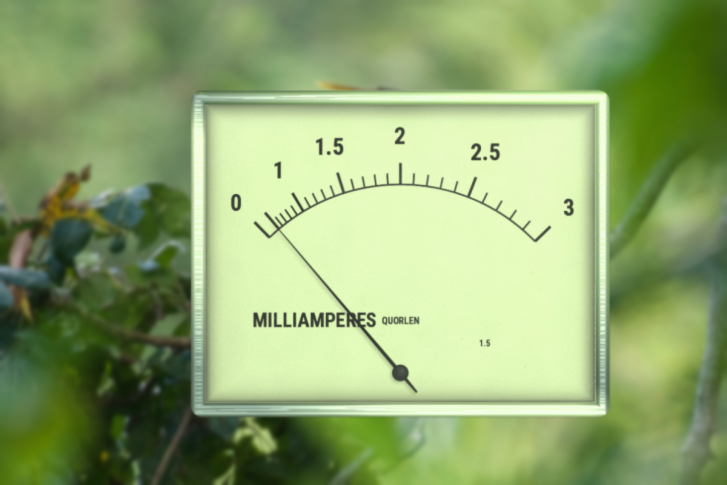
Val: 0.5 mA
